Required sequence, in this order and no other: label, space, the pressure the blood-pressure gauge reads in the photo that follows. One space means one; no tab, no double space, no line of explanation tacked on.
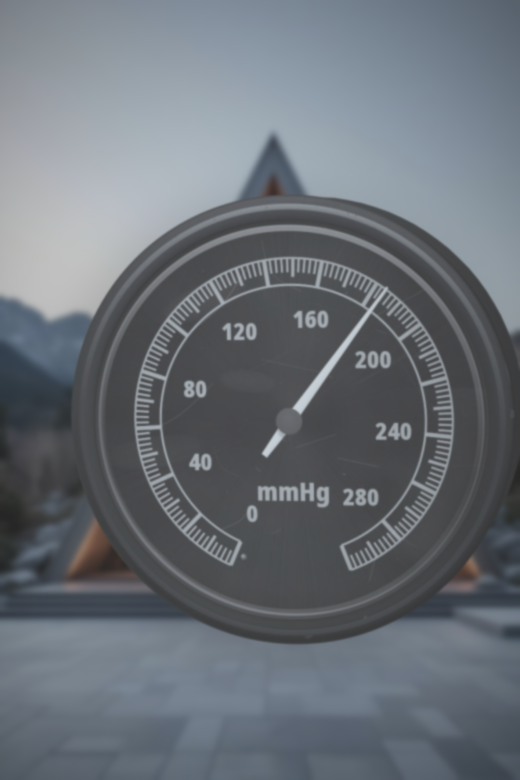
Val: 184 mmHg
